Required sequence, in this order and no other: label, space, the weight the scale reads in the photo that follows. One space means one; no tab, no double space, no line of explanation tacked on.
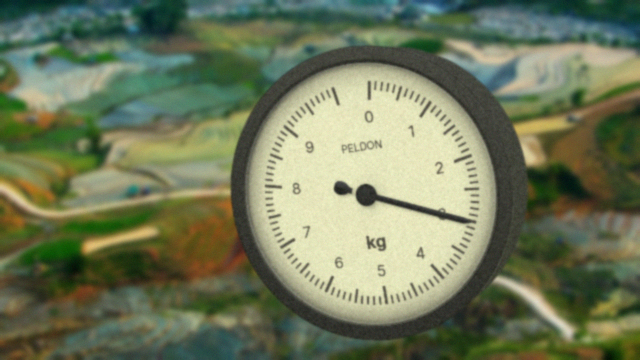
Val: 3 kg
